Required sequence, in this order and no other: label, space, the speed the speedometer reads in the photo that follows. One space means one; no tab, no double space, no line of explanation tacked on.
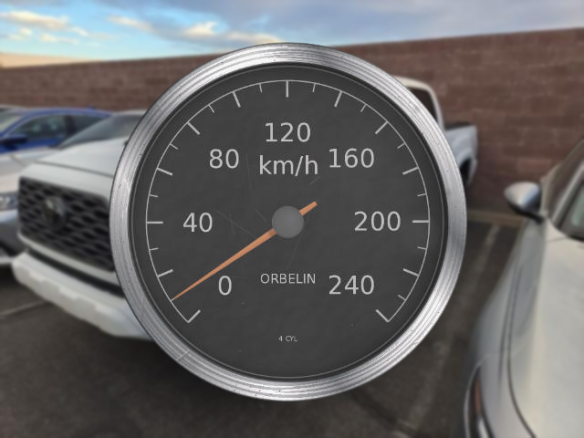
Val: 10 km/h
